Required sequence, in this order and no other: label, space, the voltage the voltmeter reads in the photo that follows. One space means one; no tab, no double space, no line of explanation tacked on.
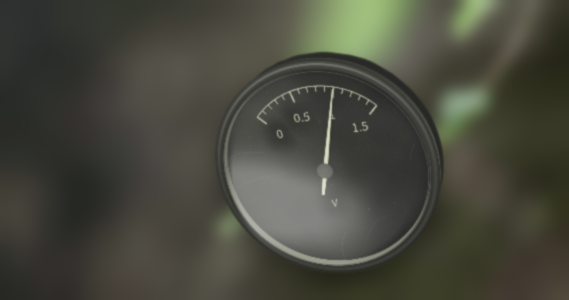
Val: 1 V
